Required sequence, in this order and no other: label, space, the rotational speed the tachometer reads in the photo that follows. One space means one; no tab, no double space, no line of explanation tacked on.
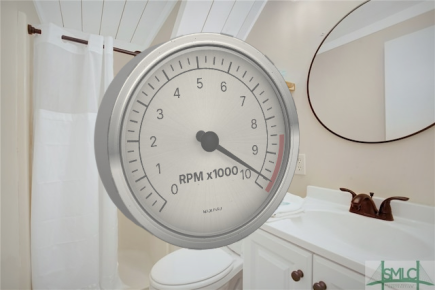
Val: 9750 rpm
